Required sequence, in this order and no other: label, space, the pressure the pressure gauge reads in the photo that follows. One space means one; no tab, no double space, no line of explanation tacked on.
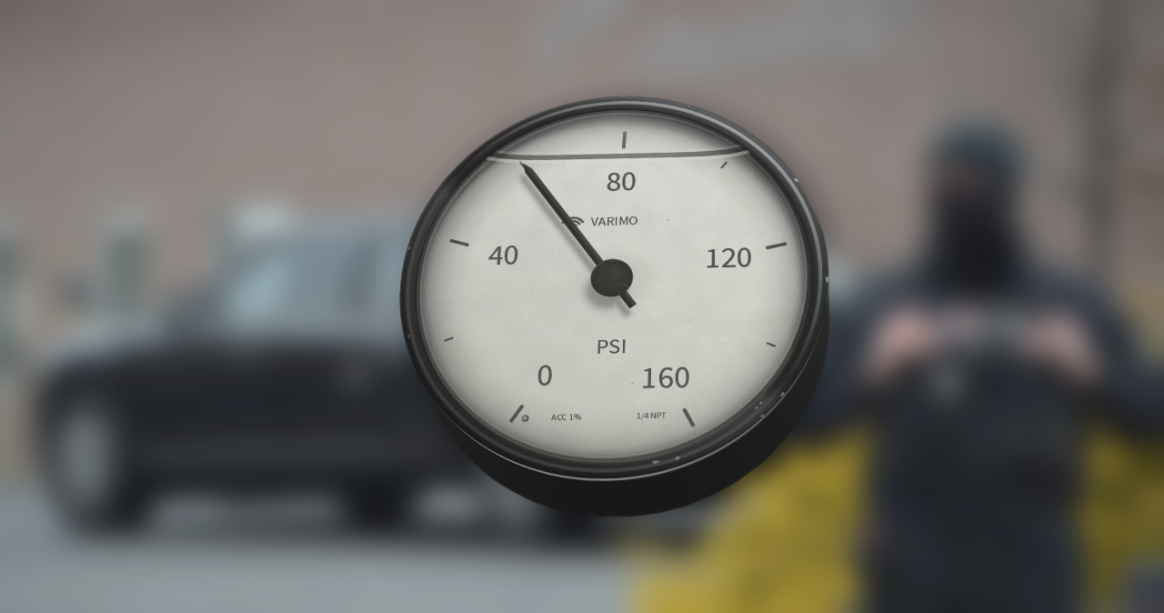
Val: 60 psi
